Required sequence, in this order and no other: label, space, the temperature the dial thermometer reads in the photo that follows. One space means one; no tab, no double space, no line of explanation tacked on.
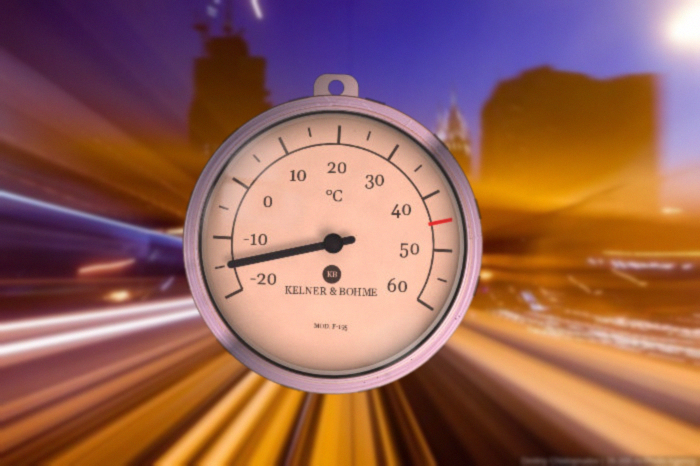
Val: -15 °C
